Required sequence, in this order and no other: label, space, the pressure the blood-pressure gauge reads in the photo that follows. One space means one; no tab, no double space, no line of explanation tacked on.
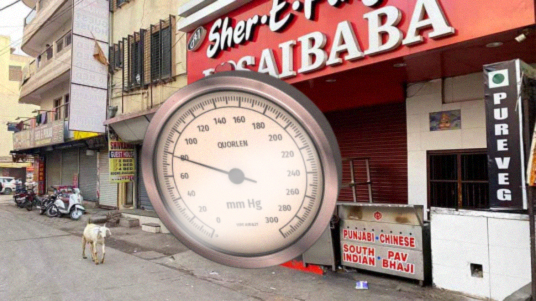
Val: 80 mmHg
